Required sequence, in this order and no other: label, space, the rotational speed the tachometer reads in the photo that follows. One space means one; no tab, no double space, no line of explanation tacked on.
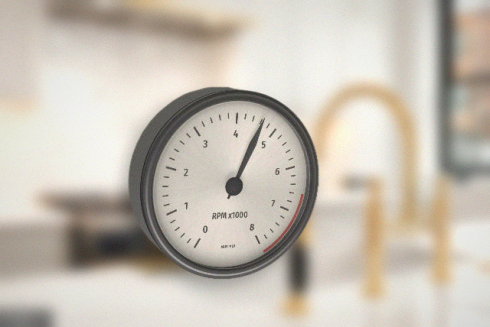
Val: 4600 rpm
